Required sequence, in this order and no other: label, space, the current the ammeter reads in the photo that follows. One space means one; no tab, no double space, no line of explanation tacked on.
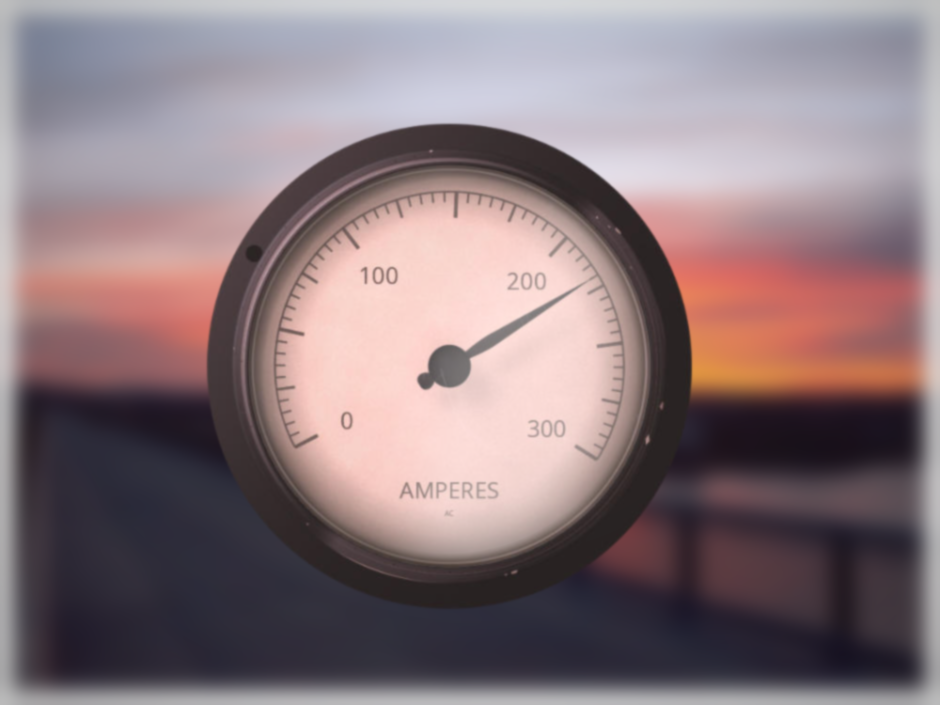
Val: 220 A
